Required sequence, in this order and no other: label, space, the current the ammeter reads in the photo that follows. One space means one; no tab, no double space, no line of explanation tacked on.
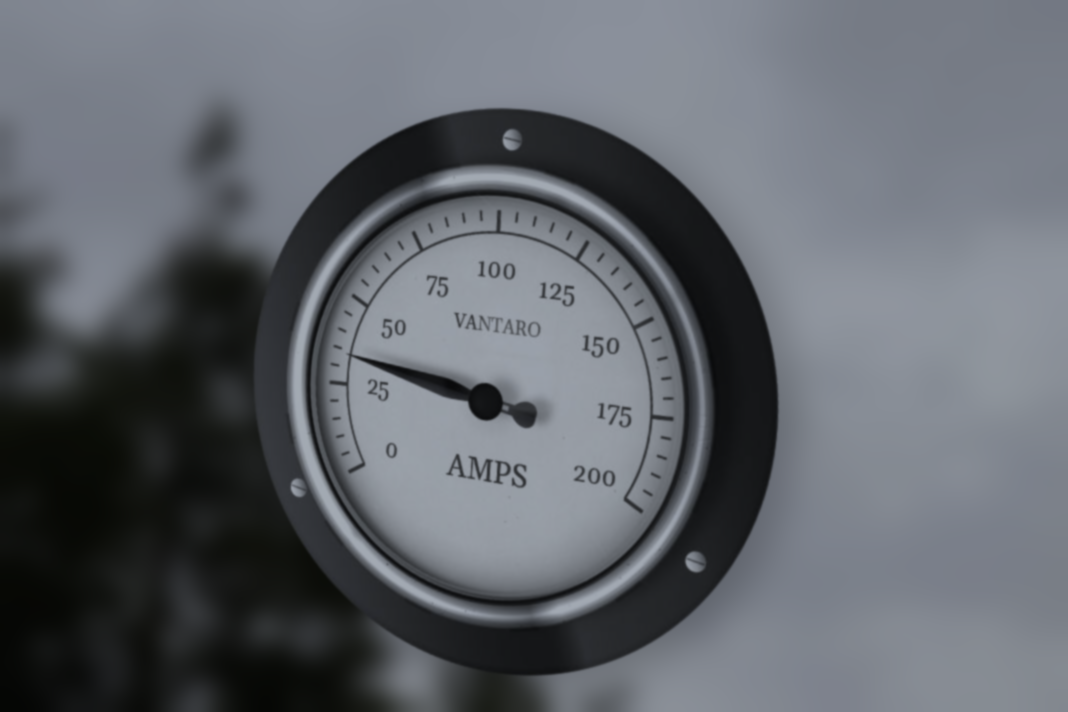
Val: 35 A
